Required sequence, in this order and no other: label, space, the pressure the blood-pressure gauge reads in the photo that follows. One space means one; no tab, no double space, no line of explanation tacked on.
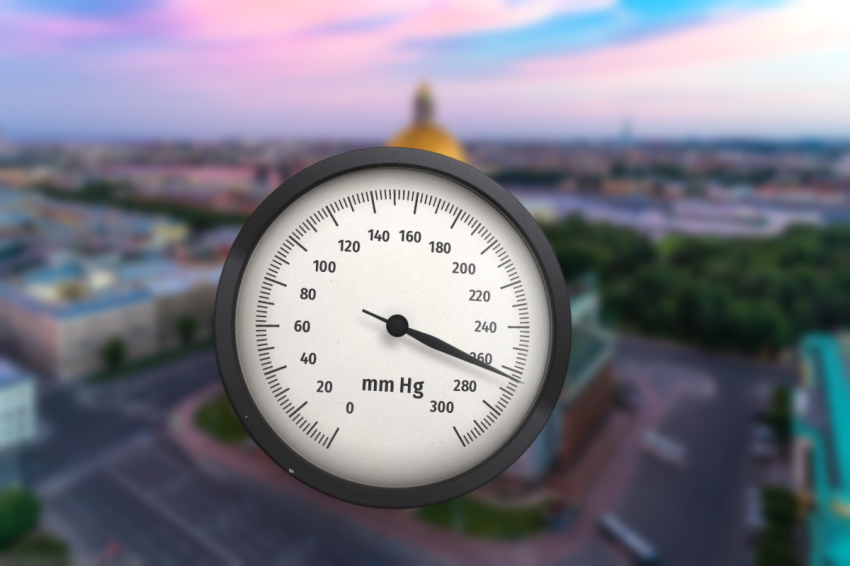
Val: 264 mmHg
